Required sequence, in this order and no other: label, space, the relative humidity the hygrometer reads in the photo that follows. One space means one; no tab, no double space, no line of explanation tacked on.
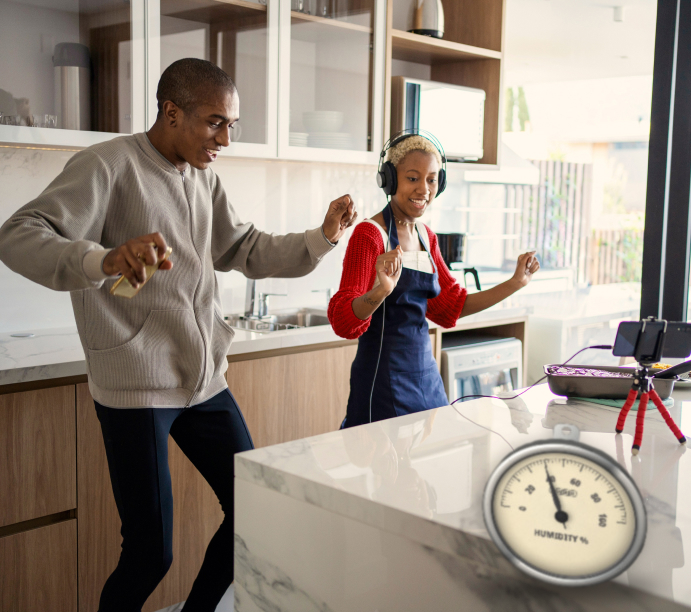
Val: 40 %
